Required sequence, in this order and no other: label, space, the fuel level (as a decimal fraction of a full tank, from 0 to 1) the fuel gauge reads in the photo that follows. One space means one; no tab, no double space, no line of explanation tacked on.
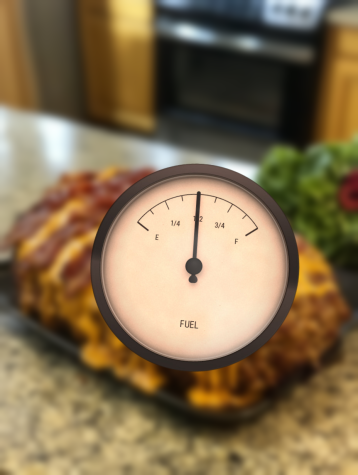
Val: 0.5
